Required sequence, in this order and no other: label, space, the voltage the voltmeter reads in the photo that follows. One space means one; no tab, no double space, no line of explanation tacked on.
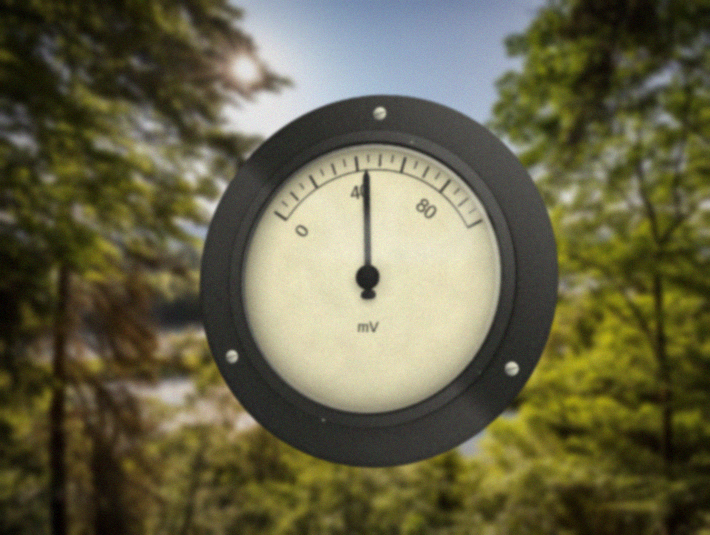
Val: 45 mV
